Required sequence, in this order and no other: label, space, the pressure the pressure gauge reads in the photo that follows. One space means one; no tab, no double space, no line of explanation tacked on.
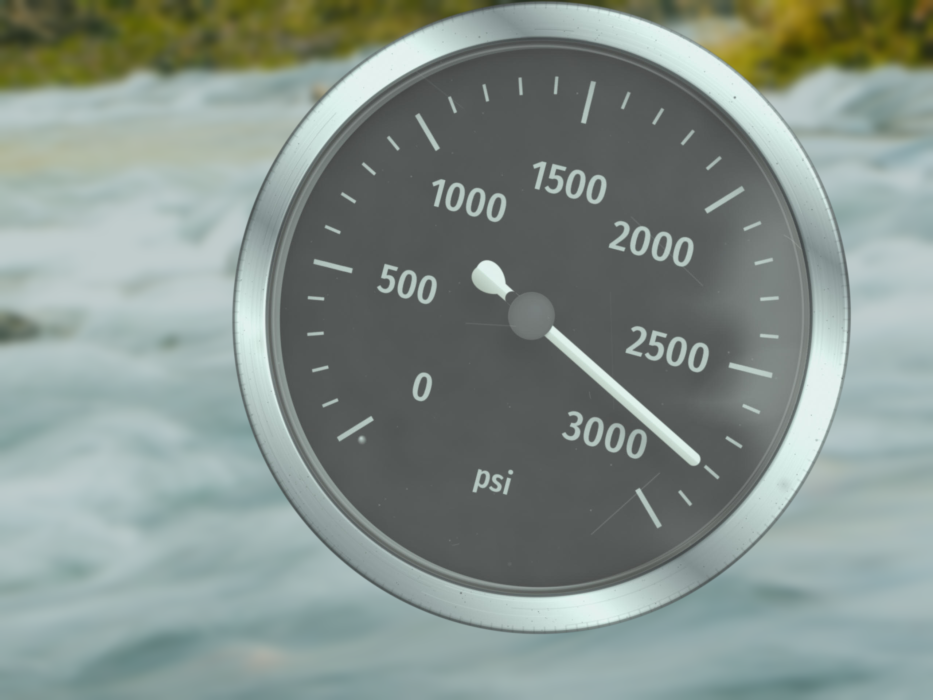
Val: 2800 psi
